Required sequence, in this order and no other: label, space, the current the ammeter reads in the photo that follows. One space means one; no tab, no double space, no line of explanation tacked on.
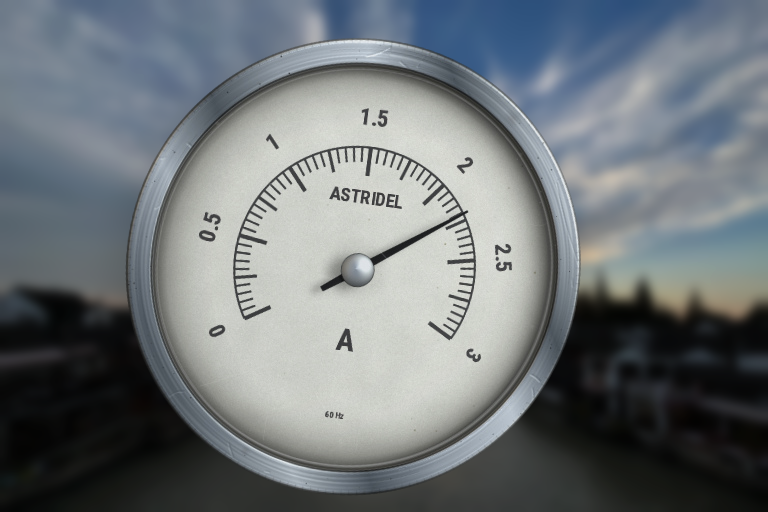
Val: 2.2 A
